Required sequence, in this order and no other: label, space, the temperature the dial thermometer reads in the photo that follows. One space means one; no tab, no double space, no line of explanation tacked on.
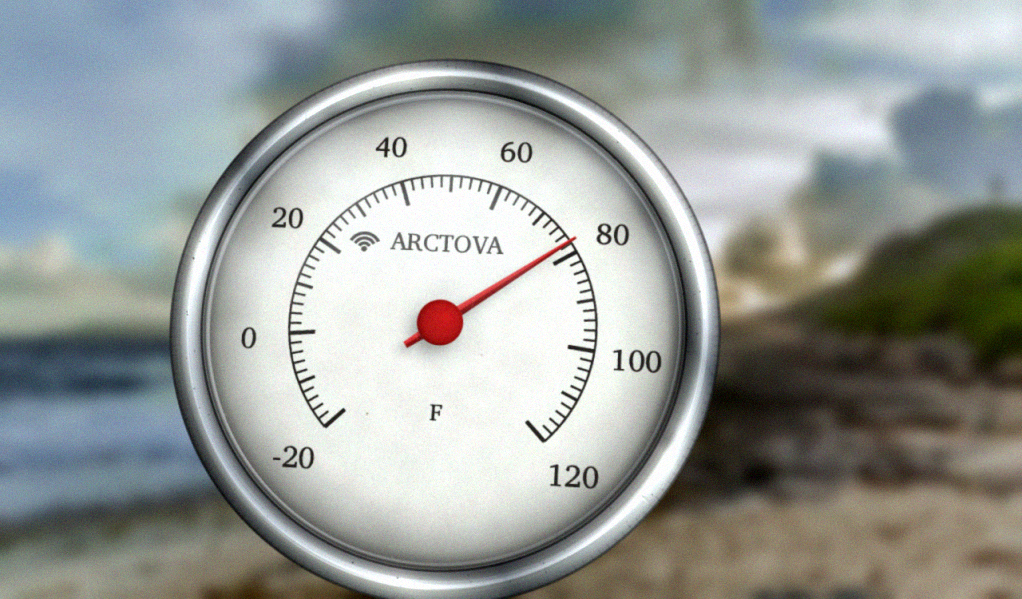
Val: 78 °F
